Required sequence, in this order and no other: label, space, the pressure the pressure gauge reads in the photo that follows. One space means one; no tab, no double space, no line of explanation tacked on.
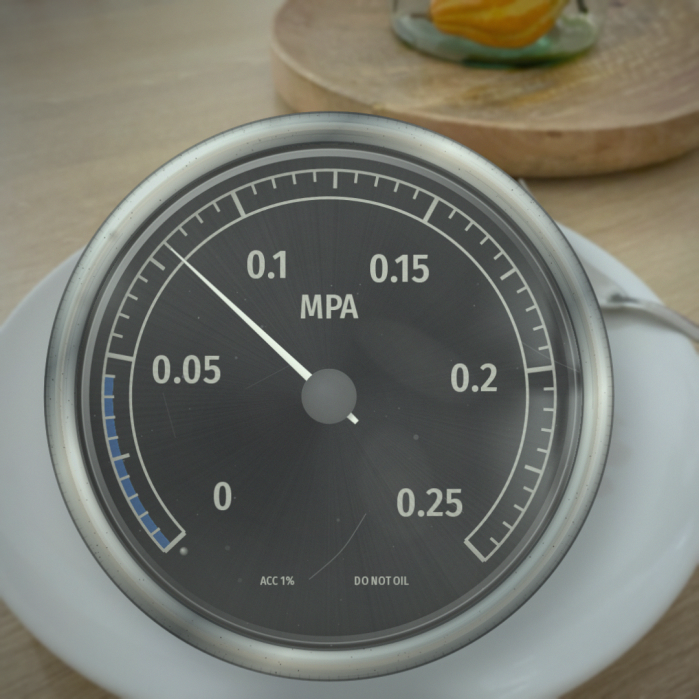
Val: 0.08 MPa
